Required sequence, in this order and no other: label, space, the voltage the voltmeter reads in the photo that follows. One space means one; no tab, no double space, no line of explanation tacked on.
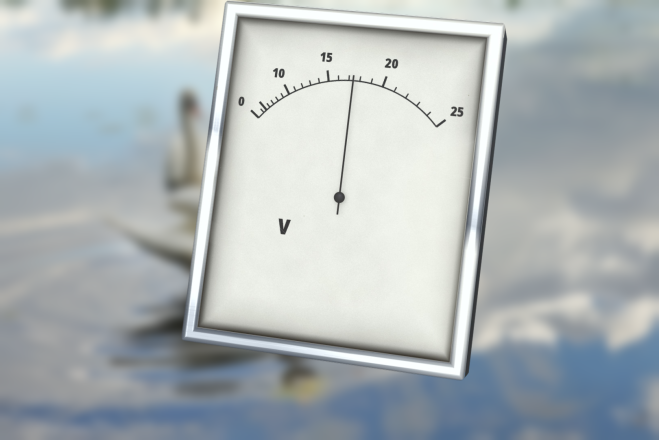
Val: 17.5 V
